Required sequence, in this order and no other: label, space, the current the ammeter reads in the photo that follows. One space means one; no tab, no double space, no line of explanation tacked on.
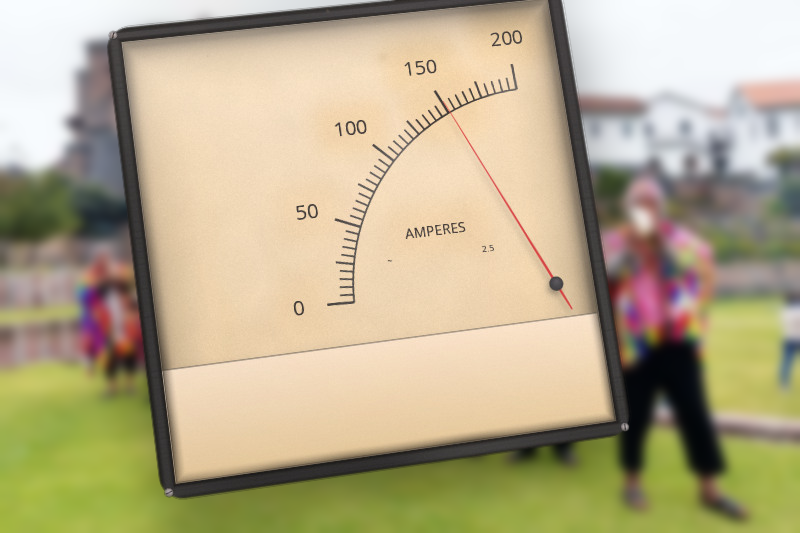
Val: 150 A
